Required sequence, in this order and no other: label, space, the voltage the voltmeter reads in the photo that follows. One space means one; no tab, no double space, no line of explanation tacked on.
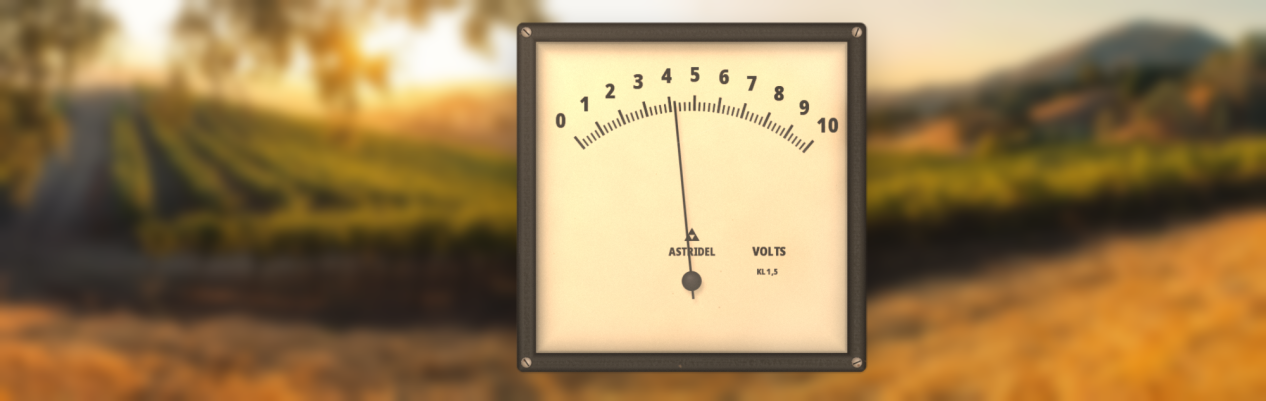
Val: 4.2 V
